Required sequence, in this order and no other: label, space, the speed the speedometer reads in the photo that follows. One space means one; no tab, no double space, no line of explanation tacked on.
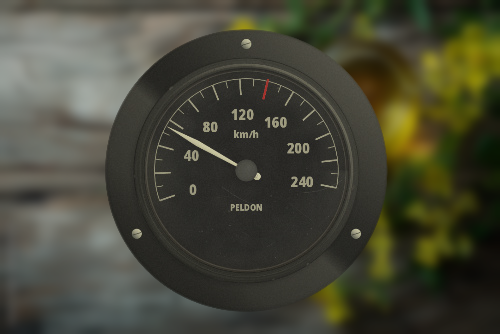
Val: 55 km/h
